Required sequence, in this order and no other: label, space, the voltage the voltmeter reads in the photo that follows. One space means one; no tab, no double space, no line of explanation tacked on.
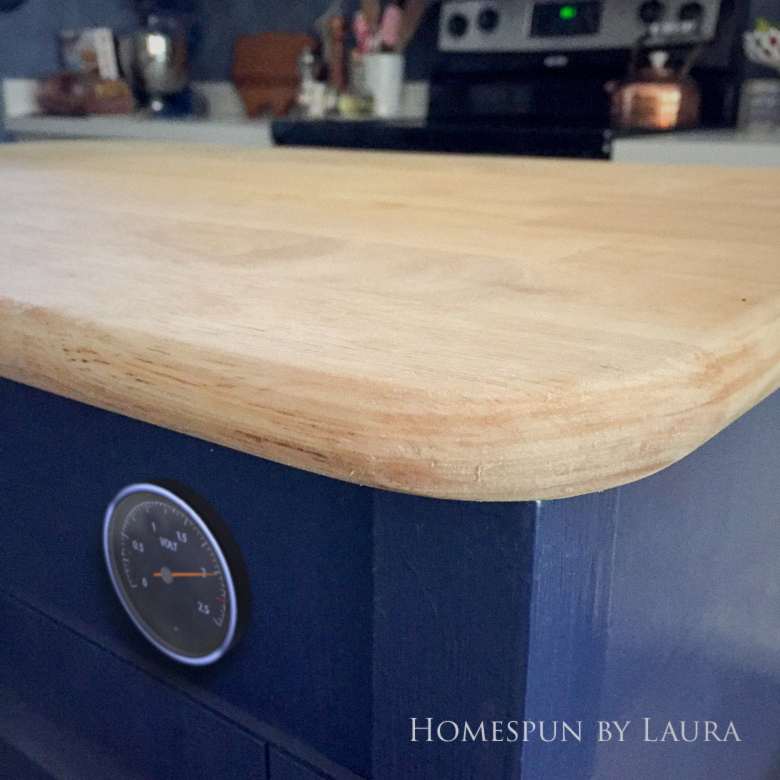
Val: 2 V
